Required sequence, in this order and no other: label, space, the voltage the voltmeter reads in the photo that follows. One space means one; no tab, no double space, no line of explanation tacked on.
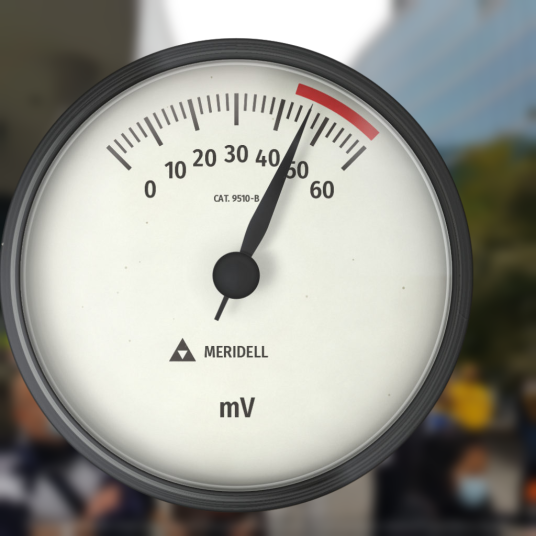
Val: 46 mV
